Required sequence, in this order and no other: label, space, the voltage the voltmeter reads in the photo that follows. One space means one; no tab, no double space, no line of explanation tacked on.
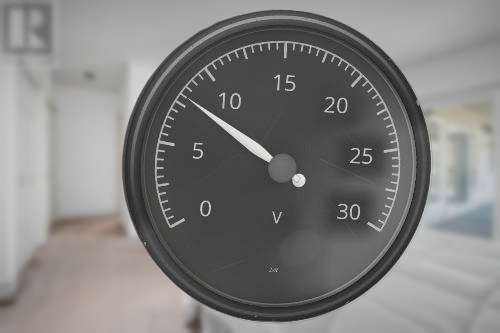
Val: 8 V
